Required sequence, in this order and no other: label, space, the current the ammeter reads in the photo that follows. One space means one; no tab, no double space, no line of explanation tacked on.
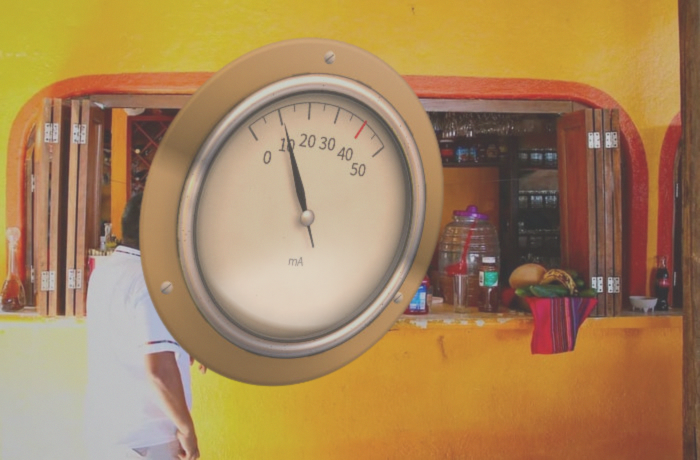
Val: 10 mA
